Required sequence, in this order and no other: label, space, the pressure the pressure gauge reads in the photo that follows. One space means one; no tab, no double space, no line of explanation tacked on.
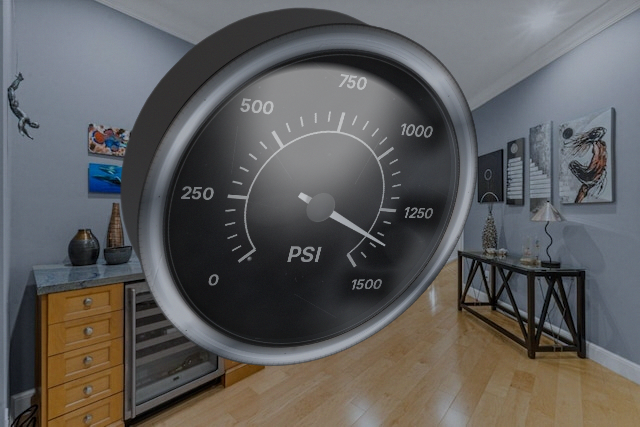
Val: 1375 psi
